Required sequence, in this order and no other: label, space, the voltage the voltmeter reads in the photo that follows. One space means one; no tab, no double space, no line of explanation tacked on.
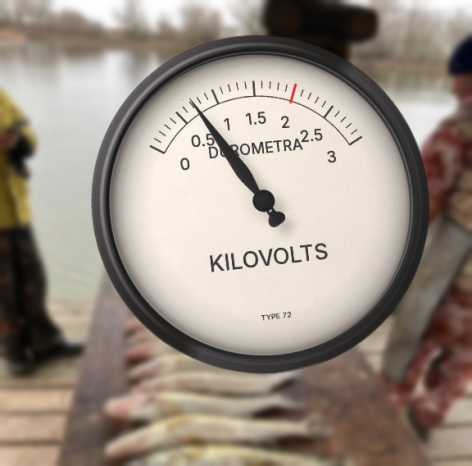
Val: 0.7 kV
